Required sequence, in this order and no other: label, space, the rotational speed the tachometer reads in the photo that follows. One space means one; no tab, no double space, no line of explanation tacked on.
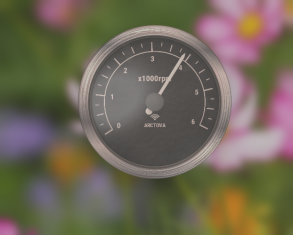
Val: 3875 rpm
